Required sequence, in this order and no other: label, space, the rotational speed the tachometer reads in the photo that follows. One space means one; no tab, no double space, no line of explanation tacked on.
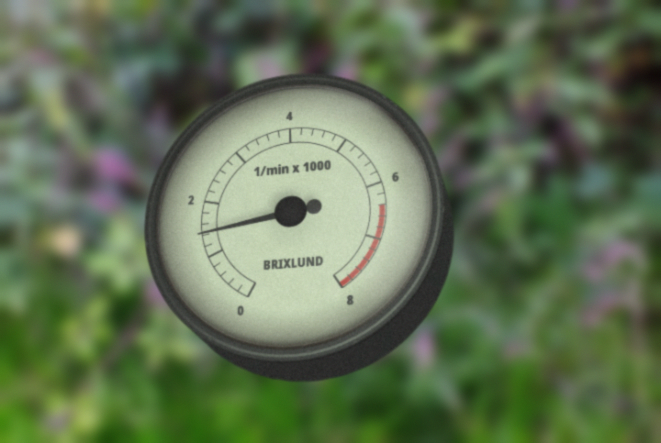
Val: 1400 rpm
